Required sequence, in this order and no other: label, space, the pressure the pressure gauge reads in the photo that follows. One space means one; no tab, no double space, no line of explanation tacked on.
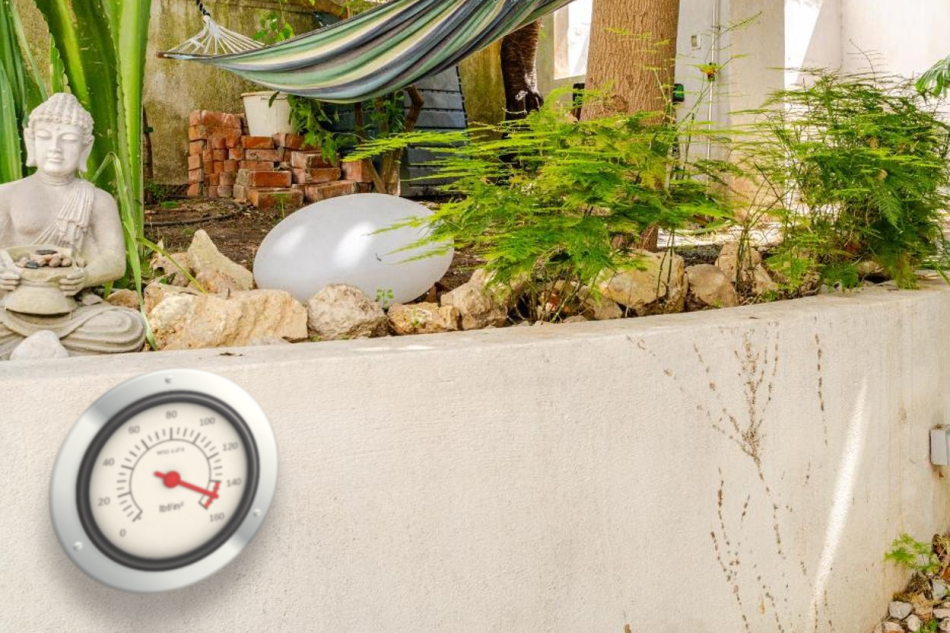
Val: 150 psi
